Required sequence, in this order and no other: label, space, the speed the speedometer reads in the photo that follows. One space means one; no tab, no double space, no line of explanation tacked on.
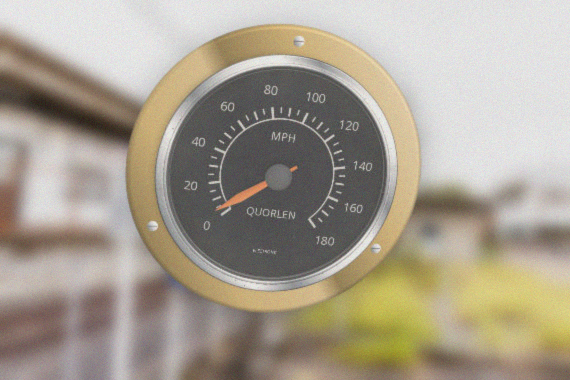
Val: 5 mph
